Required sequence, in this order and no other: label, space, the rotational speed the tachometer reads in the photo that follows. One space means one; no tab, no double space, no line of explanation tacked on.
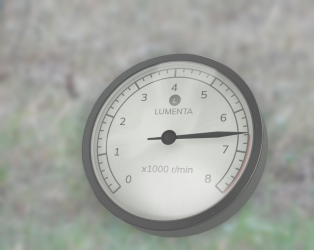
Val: 6600 rpm
